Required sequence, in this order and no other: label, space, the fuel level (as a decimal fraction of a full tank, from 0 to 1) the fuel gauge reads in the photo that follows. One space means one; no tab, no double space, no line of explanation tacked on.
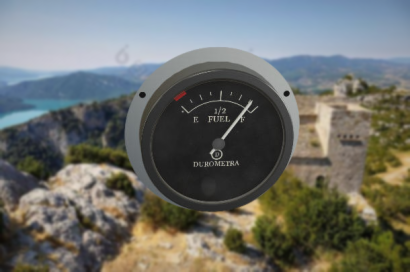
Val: 0.875
